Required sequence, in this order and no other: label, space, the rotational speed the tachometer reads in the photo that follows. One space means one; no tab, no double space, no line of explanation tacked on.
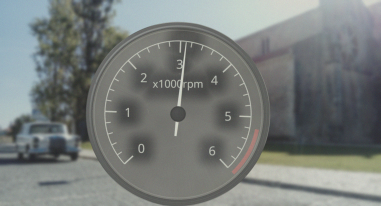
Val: 3100 rpm
